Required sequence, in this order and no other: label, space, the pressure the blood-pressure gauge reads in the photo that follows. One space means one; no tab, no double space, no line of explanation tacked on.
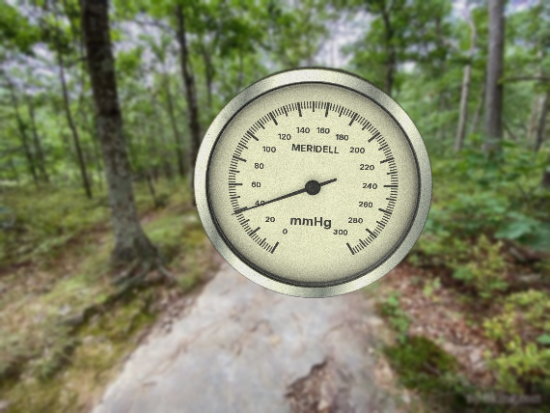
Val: 40 mmHg
